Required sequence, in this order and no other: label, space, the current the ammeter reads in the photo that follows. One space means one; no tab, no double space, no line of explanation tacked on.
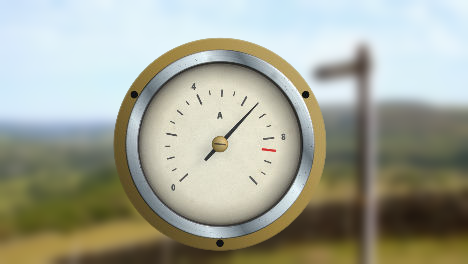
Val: 6.5 A
